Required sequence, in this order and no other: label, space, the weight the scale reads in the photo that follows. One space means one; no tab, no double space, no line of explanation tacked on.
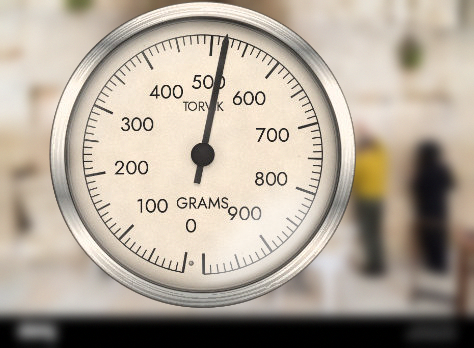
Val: 520 g
